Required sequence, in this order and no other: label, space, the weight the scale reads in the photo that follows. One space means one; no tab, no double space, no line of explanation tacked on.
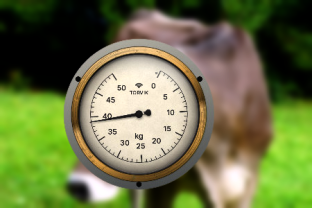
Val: 39 kg
